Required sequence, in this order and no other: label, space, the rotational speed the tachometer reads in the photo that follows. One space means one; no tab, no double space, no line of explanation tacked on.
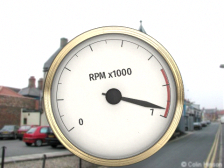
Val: 6750 rpm
